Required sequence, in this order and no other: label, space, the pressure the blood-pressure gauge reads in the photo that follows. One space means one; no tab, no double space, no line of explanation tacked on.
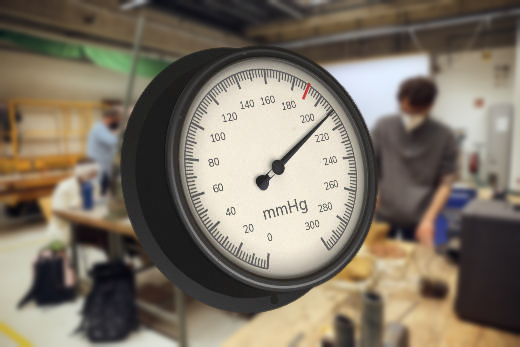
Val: 210 mmHg
